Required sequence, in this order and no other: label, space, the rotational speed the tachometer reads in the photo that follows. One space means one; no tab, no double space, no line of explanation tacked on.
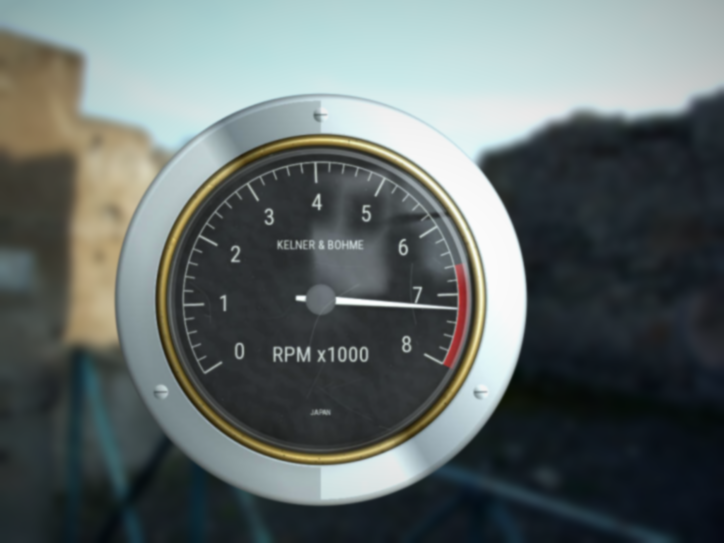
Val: 7200 rpm
